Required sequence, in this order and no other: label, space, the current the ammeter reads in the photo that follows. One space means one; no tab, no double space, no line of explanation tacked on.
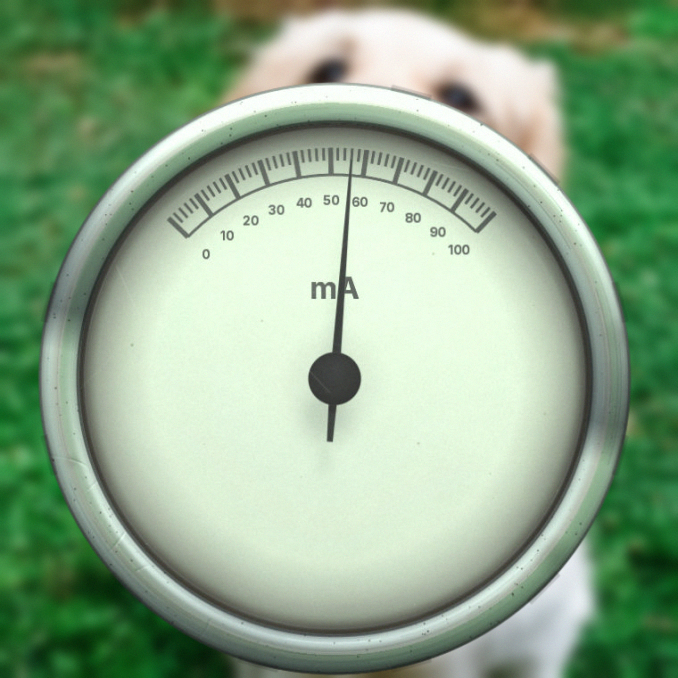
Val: 56 mA
